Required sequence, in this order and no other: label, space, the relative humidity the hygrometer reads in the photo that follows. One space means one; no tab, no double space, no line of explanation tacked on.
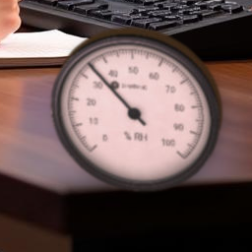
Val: 35 %
